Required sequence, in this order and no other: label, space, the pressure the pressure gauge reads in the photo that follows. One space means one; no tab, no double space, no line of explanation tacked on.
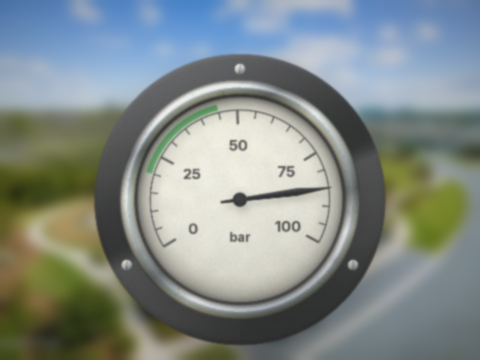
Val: 85 bar
